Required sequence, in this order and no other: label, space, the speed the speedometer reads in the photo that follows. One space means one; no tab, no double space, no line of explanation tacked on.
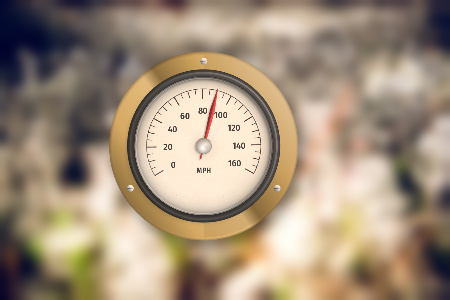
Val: 90 mph
